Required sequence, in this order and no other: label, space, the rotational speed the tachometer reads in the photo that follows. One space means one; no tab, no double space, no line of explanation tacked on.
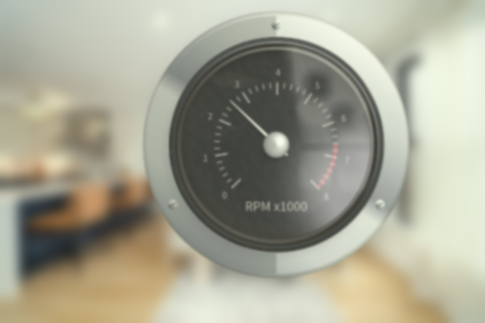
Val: 2600 rpm
